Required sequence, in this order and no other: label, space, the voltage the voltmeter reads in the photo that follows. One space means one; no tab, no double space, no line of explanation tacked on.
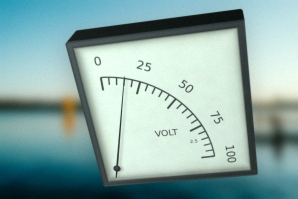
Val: 15 V
